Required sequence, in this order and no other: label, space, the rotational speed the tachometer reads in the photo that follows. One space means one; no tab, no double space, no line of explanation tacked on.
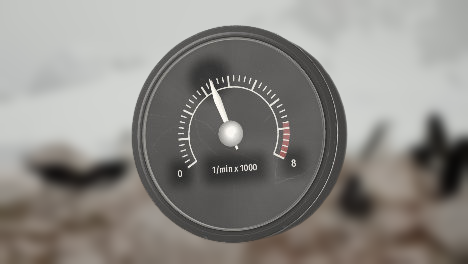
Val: 3400 rpm
